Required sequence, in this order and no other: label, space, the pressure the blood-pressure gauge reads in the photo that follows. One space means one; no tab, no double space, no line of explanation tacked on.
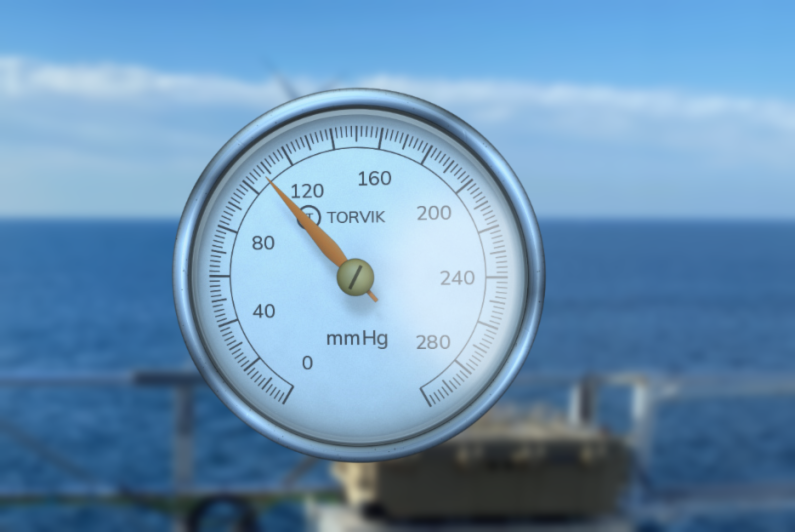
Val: 108 mmHg
